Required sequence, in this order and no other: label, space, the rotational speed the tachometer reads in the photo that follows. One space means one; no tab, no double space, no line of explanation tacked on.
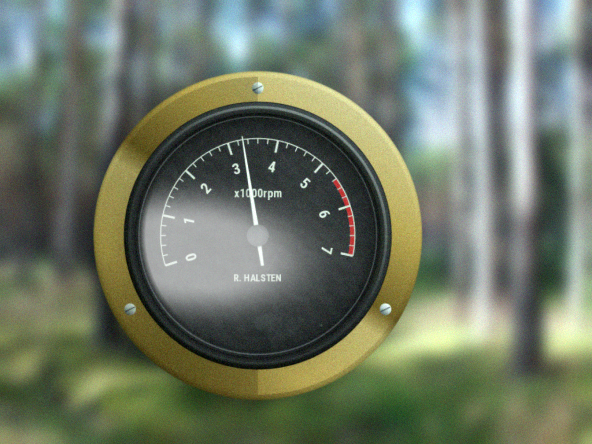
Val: 3300 rpm
